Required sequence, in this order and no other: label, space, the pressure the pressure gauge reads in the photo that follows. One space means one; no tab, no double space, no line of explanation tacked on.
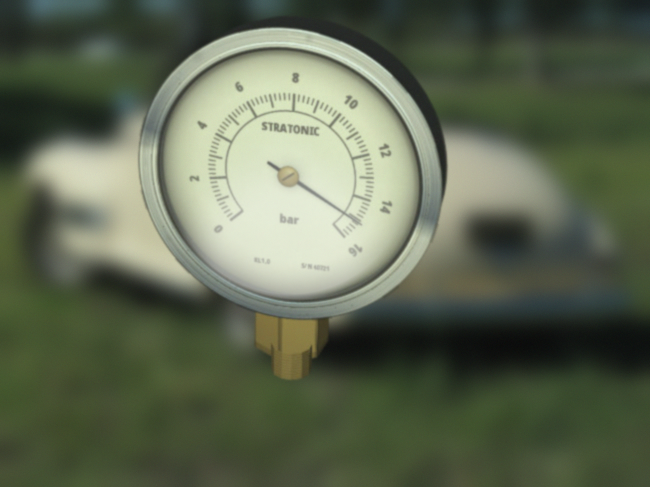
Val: 15 bar
